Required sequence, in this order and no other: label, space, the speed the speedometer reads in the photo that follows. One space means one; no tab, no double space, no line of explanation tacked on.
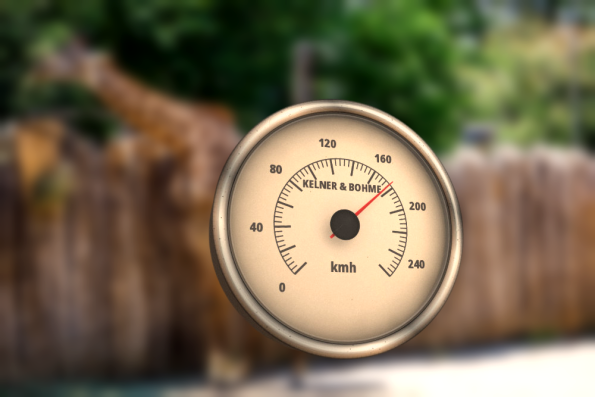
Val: 176 km/h
